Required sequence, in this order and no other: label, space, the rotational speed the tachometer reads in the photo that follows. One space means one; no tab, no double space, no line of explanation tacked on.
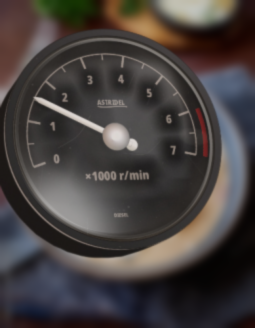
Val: 1500 rpm
